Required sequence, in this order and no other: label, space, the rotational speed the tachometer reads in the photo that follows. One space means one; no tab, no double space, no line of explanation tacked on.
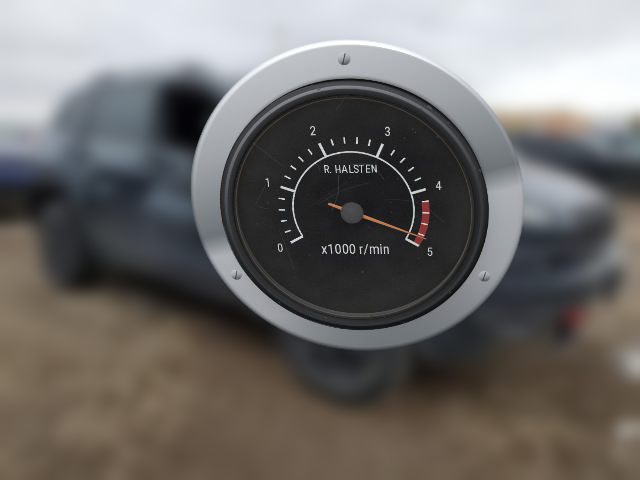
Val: 4800 rpm
